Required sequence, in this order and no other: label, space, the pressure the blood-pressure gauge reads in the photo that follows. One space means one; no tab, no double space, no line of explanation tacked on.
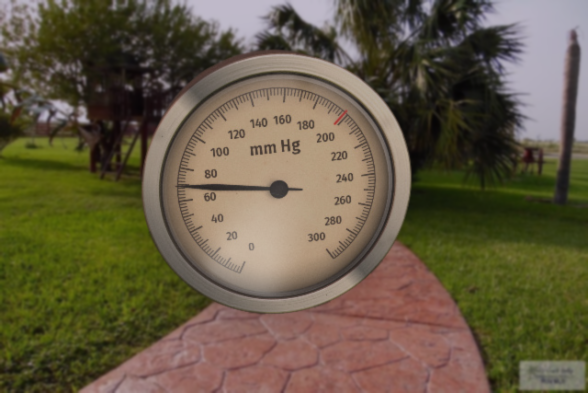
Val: 70 mmHg
